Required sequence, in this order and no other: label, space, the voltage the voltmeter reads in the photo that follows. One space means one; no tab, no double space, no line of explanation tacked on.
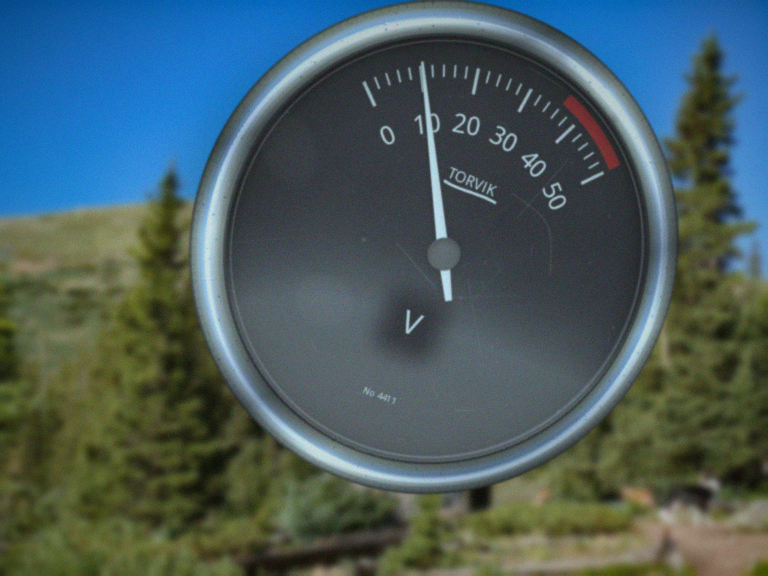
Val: 10 V
